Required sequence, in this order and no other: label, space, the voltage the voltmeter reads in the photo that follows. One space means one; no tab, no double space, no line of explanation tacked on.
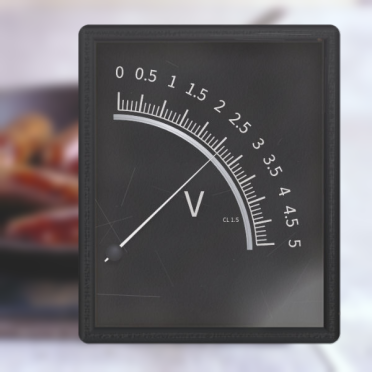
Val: 2.6 V
